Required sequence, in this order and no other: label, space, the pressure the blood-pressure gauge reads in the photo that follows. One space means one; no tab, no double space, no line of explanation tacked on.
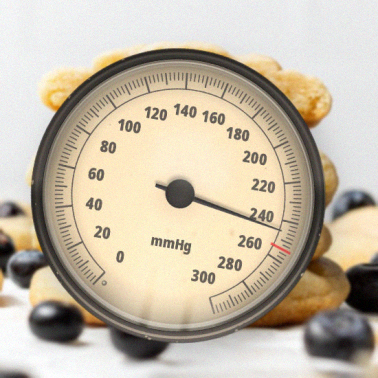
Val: 246 mmHg
